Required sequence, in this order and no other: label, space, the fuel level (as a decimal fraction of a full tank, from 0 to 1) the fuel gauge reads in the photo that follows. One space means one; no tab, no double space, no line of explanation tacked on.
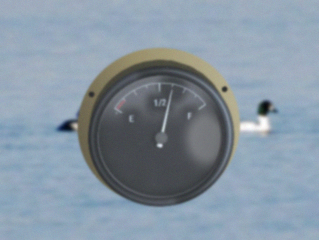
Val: 0.625
